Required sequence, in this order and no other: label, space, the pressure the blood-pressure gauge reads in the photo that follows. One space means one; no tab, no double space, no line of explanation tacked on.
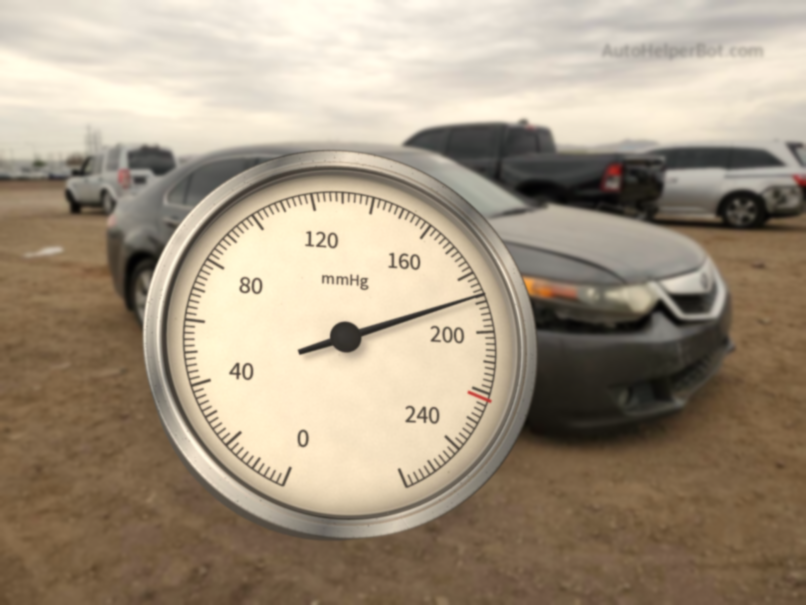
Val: 188 mmHg
